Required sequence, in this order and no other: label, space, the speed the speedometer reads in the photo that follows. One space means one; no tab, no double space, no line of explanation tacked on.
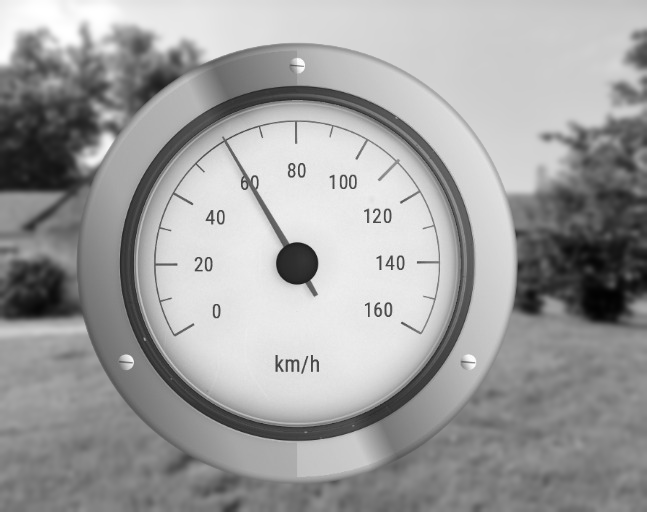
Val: 60 km/h
